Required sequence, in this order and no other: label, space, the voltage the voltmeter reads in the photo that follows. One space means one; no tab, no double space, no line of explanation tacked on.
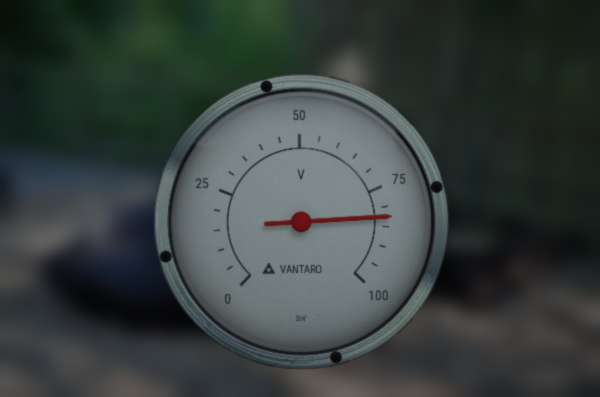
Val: 82.5 V
